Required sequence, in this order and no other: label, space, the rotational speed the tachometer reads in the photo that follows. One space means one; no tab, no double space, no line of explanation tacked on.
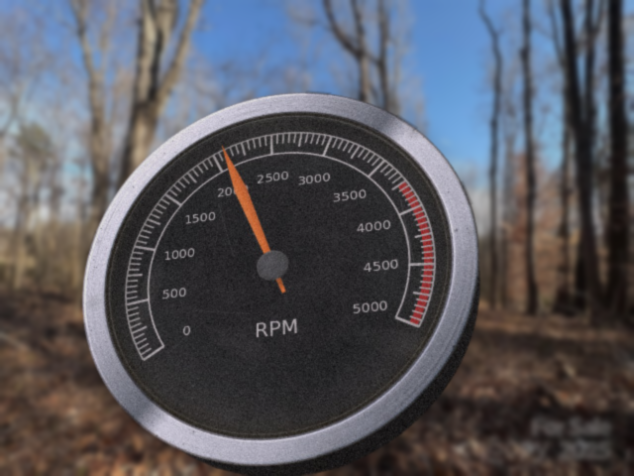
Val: 2100 rpm
